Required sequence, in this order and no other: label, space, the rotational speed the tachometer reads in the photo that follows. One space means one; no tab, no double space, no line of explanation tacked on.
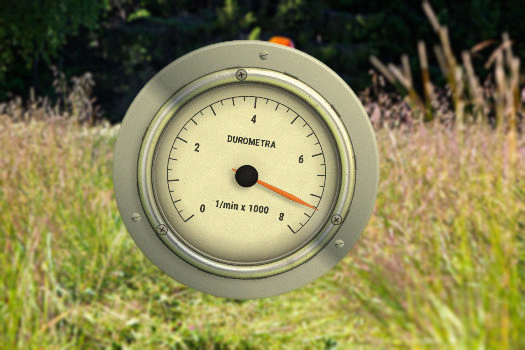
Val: 7250 rpm
